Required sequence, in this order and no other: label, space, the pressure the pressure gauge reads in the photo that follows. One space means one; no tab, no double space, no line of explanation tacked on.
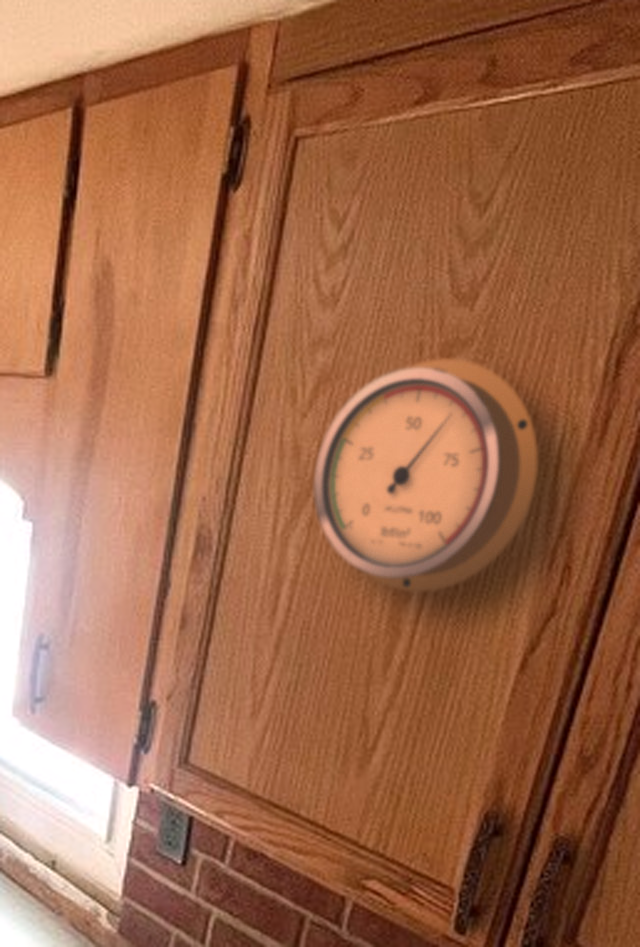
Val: 62.5 psi
